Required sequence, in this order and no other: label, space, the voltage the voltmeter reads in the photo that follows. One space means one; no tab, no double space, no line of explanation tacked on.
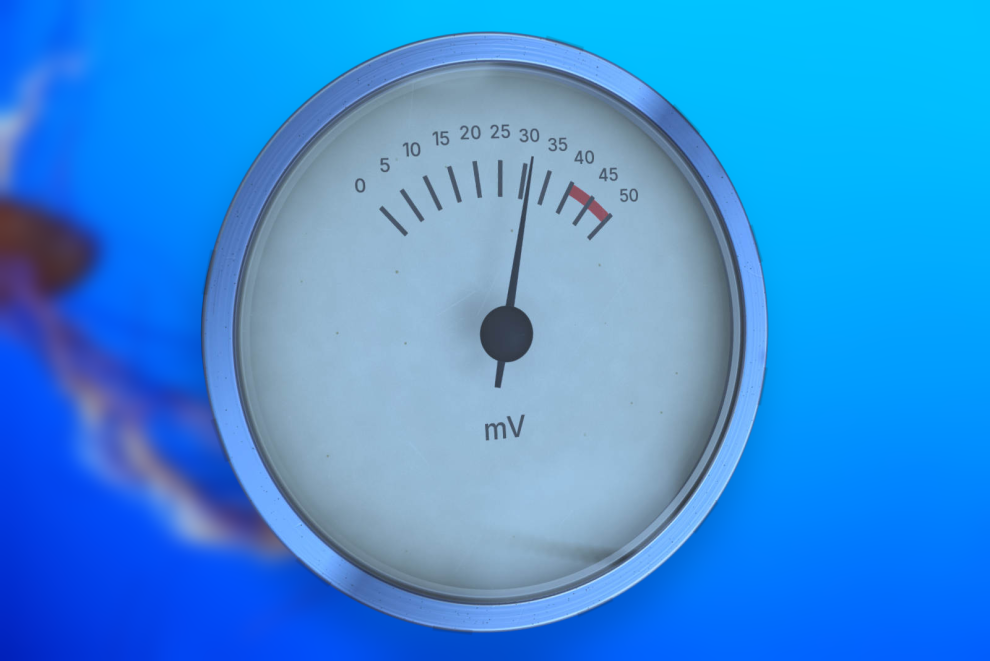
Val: 30 mV
